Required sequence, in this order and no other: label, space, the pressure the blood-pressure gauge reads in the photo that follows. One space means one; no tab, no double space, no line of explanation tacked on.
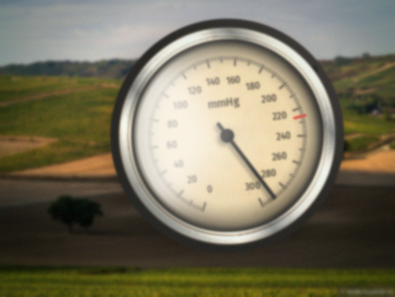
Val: 290 mmHg
